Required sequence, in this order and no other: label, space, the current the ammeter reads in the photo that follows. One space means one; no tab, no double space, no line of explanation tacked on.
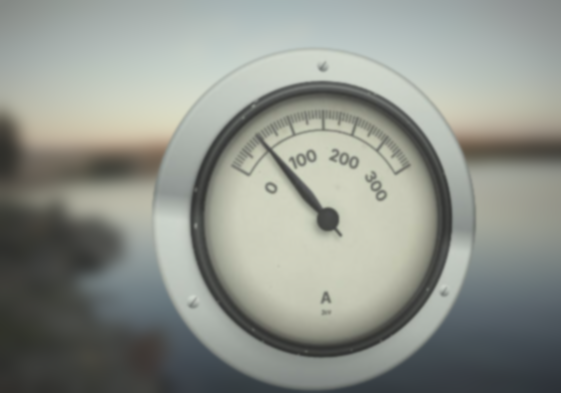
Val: 50 A
